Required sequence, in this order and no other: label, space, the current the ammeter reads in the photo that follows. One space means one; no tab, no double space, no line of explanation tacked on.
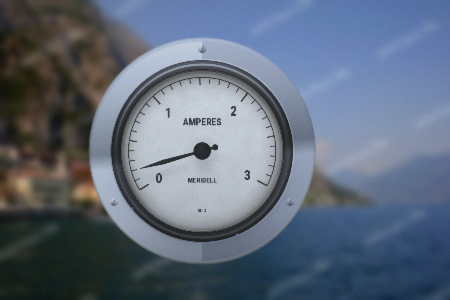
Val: 0.2 A
